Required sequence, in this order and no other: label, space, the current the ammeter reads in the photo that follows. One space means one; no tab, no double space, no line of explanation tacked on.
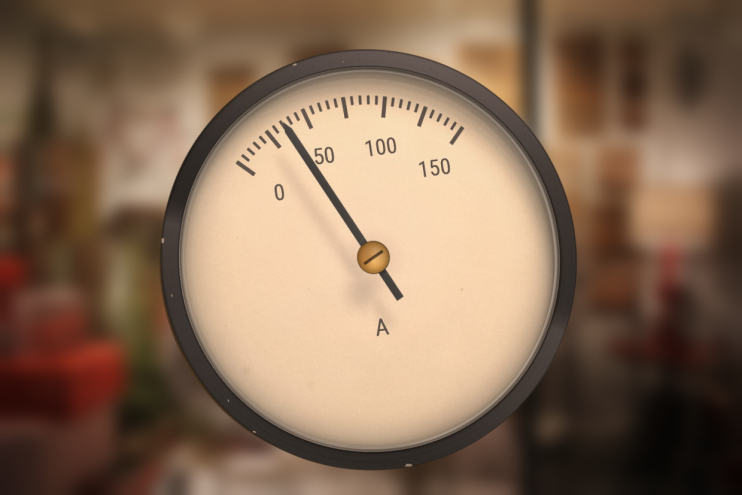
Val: 35 A
